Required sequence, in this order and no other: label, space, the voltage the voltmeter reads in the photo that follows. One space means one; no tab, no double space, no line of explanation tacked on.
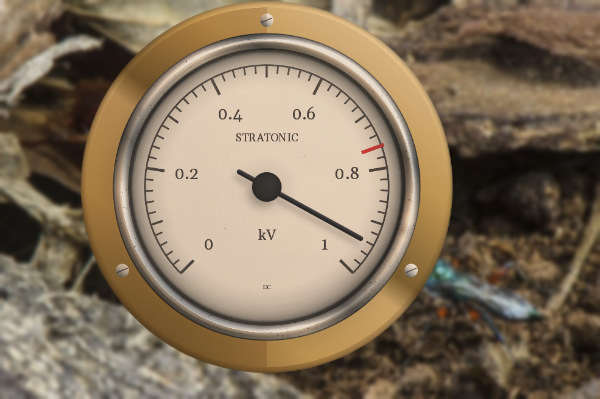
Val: 0.94 kV
